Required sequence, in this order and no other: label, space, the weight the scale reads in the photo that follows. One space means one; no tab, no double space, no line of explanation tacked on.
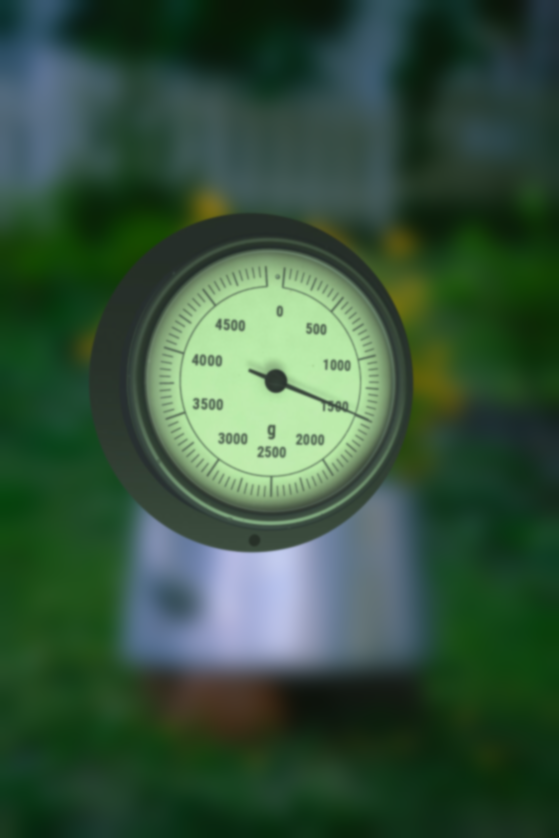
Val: 1500 g
